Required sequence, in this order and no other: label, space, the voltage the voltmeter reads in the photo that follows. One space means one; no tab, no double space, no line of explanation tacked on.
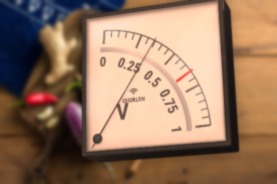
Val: 0.35 V
